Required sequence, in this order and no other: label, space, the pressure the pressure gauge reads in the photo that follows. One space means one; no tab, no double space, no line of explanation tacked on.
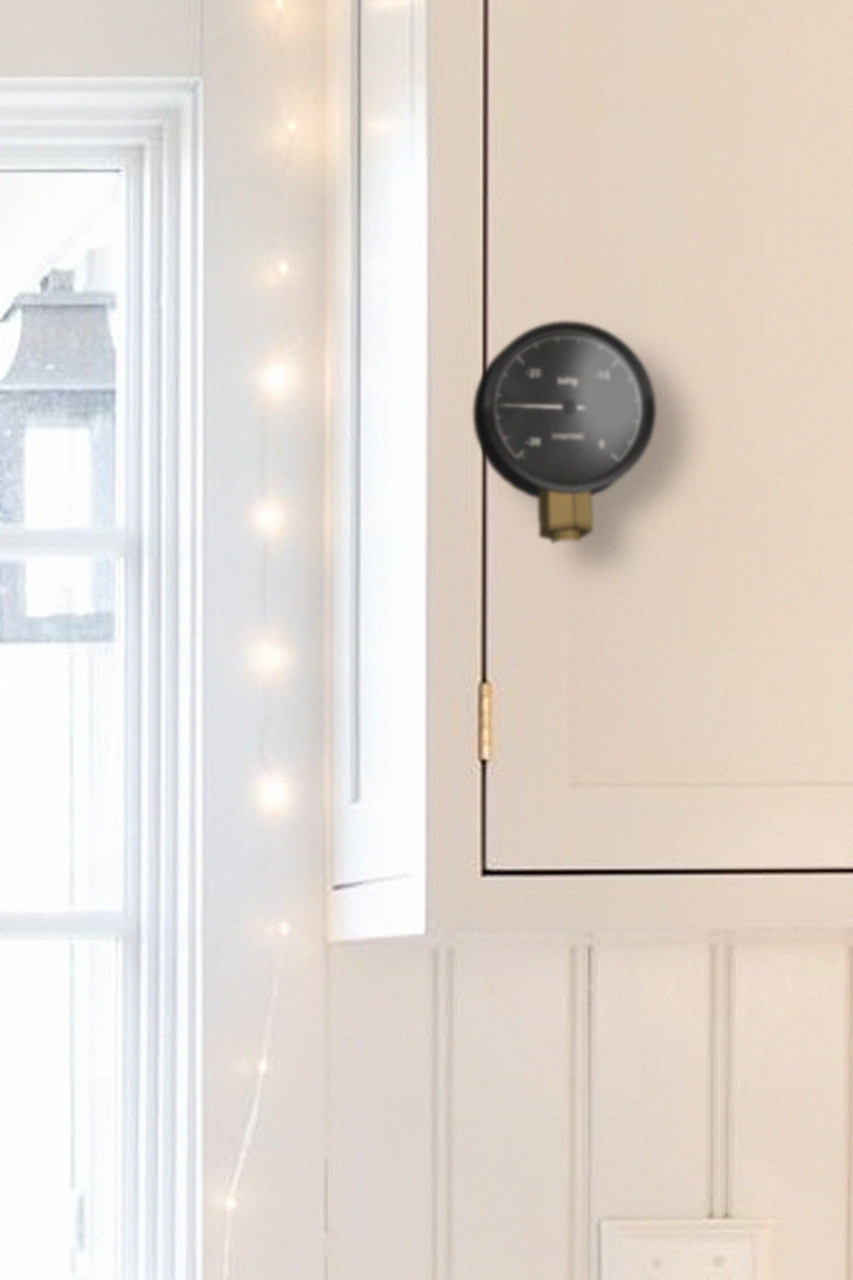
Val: -25 inHg
